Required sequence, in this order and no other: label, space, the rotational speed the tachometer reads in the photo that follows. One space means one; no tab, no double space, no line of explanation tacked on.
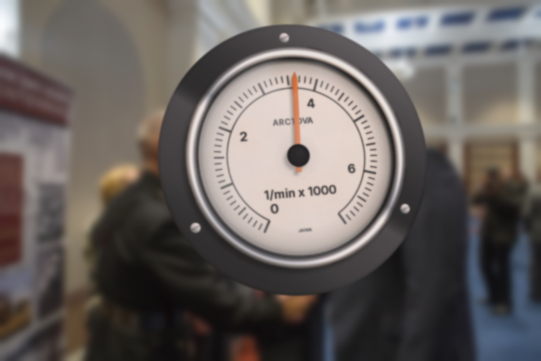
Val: 3600 rpm
